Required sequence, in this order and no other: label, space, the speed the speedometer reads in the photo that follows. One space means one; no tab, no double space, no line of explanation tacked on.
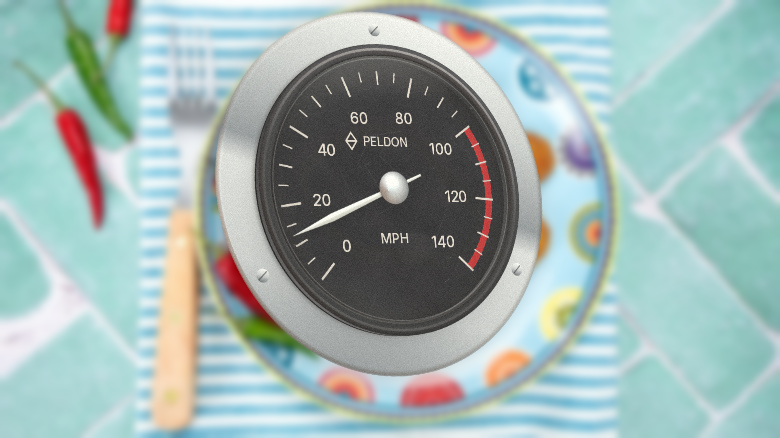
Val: 12.5 mph
